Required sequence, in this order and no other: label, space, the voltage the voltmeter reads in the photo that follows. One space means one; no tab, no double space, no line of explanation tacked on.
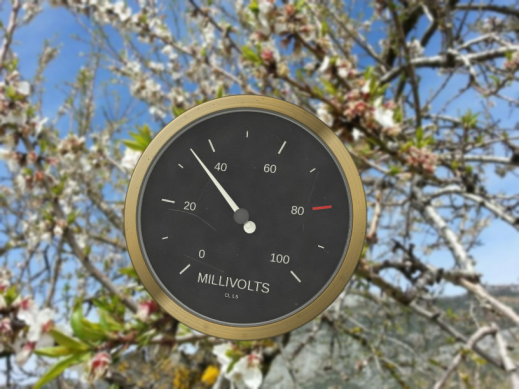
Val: 35 mV
